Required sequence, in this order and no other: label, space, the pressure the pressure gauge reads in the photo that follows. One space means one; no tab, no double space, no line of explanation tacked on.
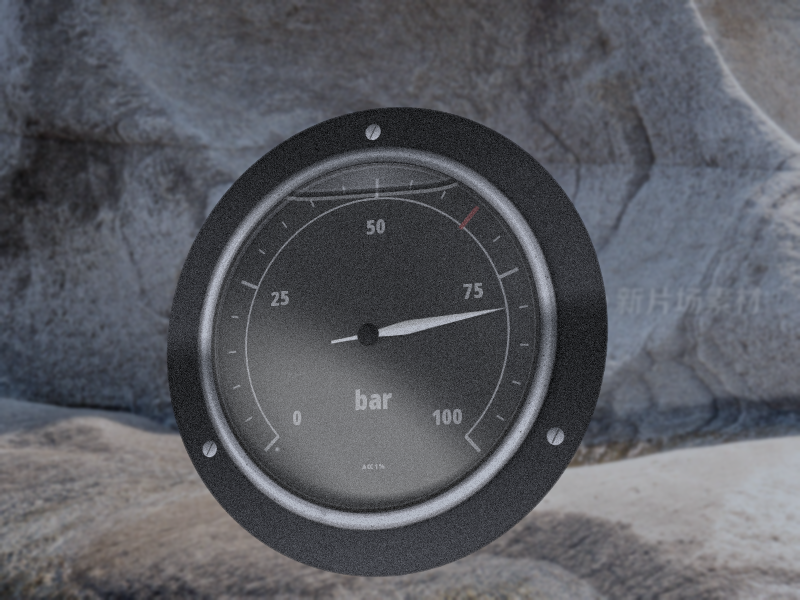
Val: 80 bar
